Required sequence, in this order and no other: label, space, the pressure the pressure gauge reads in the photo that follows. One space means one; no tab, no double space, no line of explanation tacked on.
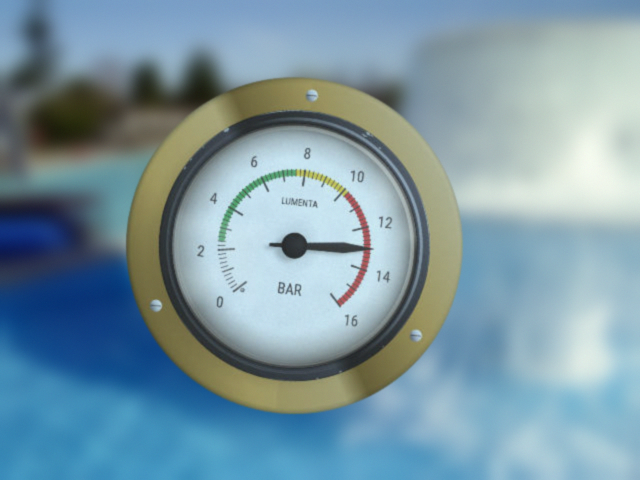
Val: 13 bar
